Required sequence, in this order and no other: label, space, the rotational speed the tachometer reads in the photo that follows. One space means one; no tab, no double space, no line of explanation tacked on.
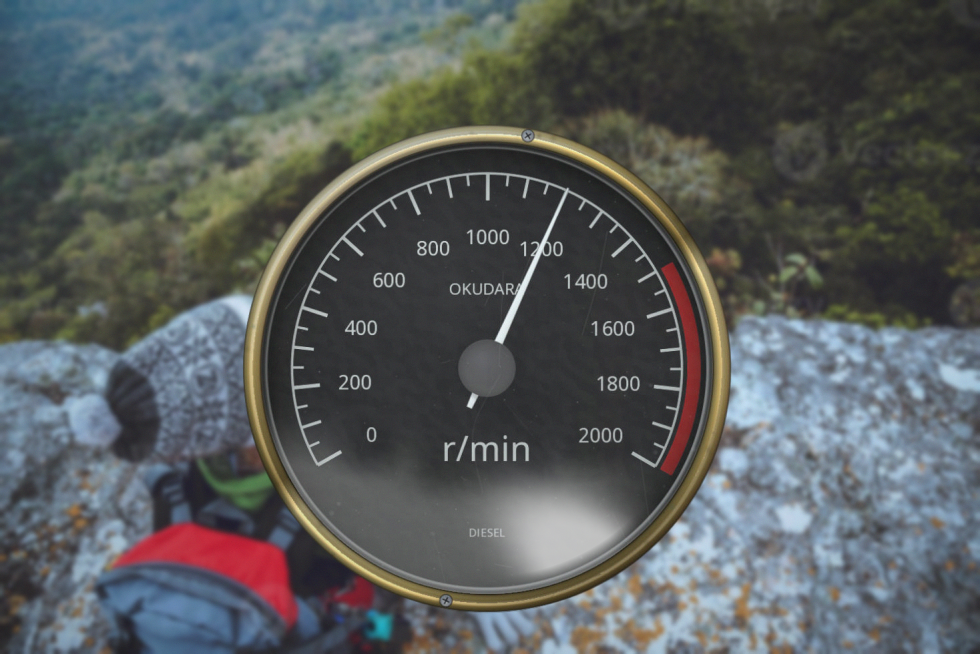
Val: 1200 rpm
